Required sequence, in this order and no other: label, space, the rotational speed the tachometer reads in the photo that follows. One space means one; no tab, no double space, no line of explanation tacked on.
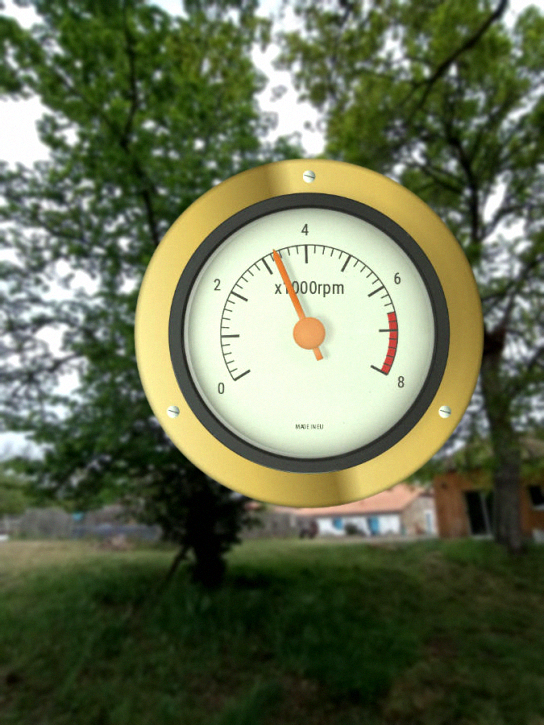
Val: 3300 rpm
